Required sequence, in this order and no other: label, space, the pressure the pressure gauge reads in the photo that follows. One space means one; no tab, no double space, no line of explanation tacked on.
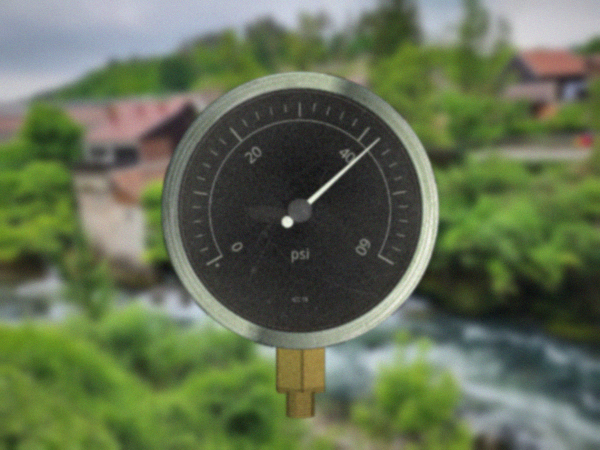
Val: 42 psi
